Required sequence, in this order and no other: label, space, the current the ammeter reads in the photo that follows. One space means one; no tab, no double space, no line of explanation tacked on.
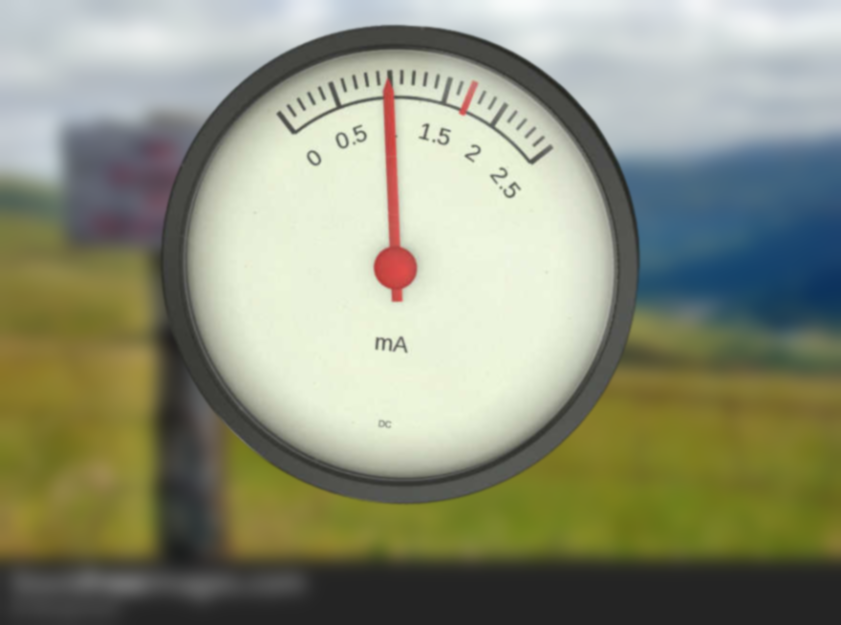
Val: 1 mA
